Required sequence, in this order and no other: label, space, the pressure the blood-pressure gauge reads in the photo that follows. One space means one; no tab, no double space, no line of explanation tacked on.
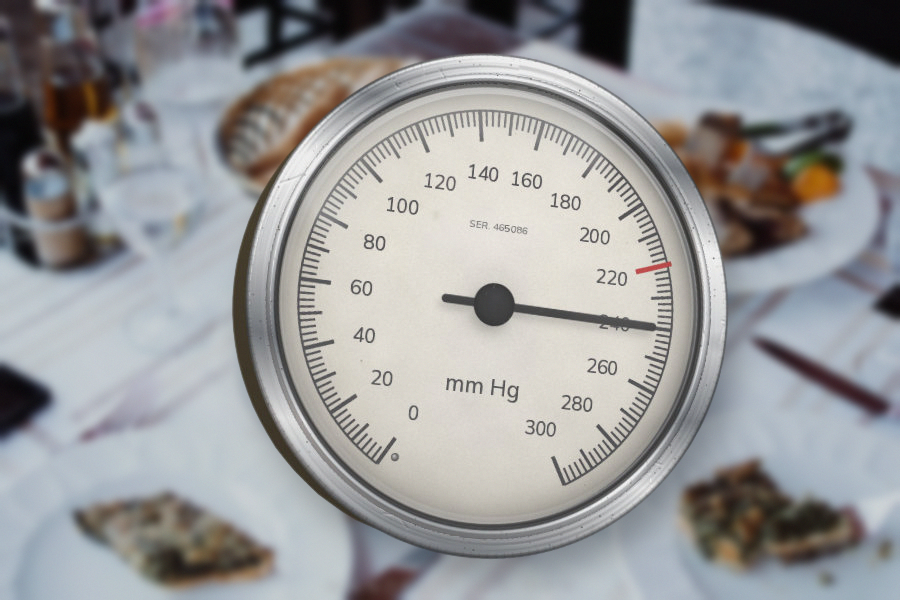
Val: 240 mmHg
